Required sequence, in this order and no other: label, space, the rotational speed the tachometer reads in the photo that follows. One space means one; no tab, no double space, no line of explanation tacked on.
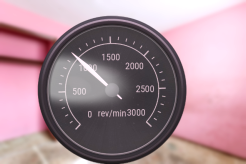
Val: 1000 rpm
